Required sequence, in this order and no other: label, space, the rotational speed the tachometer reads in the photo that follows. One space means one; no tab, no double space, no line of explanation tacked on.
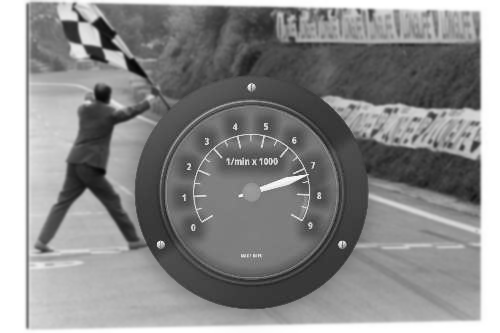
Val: 7250 rpm
